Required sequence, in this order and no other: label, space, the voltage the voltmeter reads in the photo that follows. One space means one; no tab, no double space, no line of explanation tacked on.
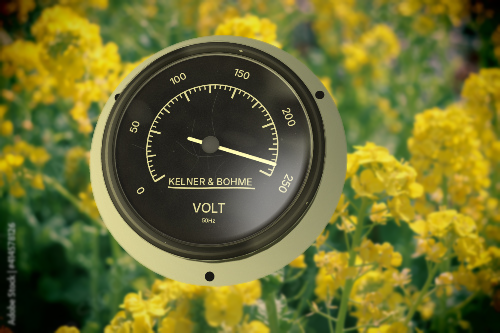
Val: 240 V
